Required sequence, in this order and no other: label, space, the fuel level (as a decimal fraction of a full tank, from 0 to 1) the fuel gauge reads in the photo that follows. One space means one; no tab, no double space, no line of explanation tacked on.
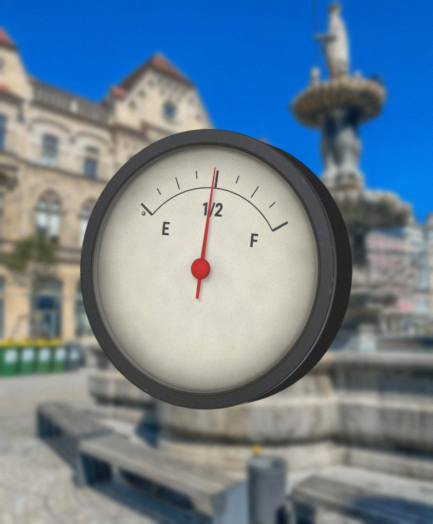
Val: 0.5
